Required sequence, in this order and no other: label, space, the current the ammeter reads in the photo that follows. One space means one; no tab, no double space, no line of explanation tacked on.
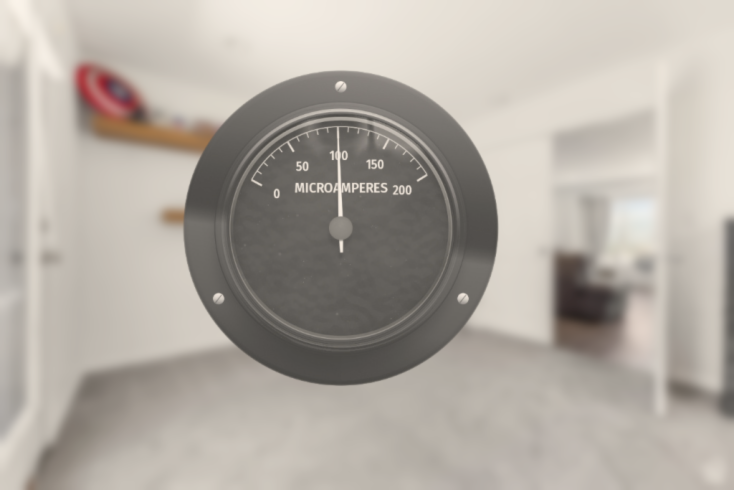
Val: 100 µA
